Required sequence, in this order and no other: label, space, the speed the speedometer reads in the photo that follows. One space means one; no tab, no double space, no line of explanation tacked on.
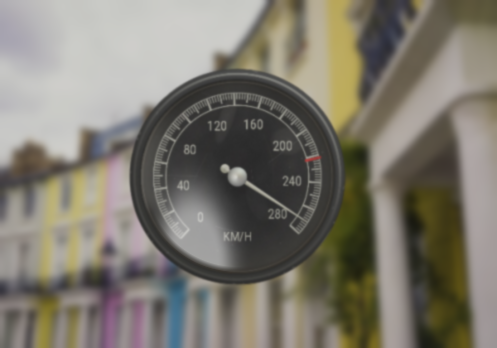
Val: 270 km/h
